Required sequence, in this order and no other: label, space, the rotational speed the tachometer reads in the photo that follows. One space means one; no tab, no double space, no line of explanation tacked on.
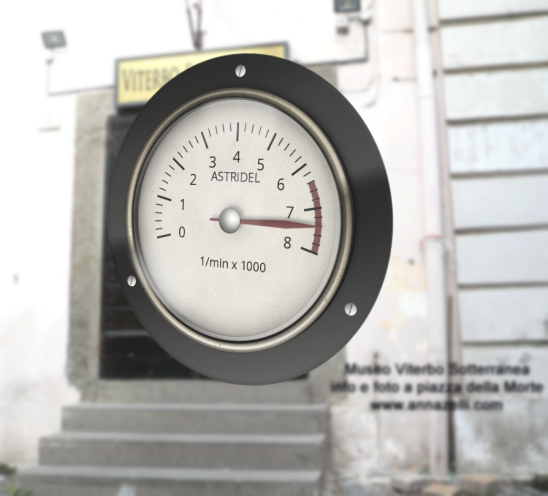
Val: 7400 rpm
